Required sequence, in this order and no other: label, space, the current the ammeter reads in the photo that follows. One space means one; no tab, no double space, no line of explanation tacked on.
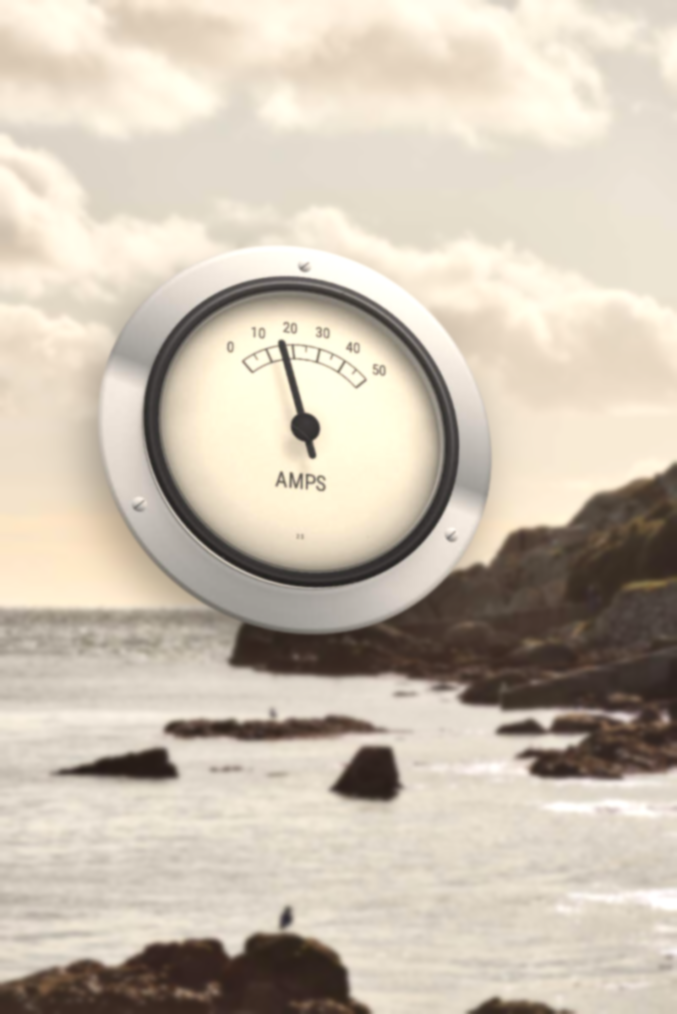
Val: 15 A
